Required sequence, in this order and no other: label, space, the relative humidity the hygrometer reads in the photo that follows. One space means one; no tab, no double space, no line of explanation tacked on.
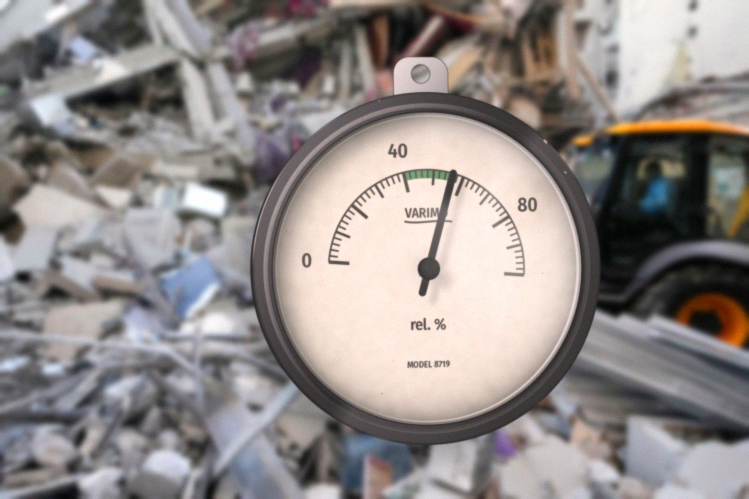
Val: 56 %
